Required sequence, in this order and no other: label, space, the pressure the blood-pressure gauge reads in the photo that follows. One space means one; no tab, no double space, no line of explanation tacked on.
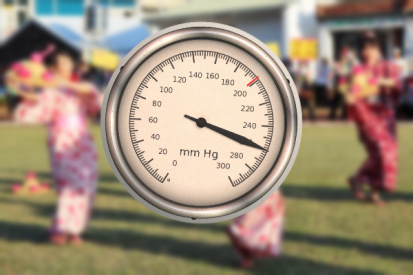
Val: 260 mmHg
